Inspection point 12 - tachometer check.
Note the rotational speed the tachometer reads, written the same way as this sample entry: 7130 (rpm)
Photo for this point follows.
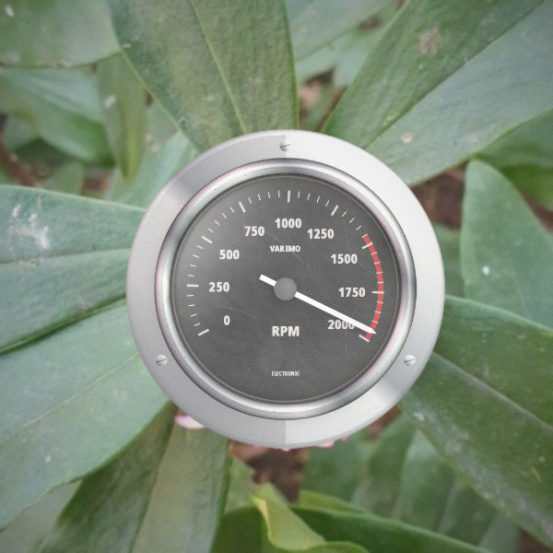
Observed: 1950 (rpm)
